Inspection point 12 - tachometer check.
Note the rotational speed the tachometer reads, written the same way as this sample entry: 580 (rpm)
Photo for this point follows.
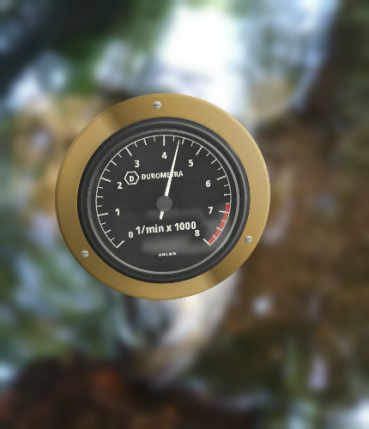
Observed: 4375 (rpm)
